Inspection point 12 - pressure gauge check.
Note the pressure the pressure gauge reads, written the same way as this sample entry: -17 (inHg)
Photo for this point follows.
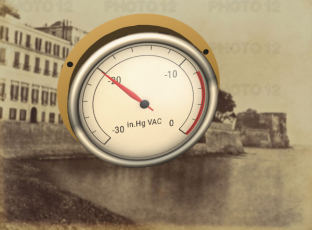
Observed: -20 (inHg)
